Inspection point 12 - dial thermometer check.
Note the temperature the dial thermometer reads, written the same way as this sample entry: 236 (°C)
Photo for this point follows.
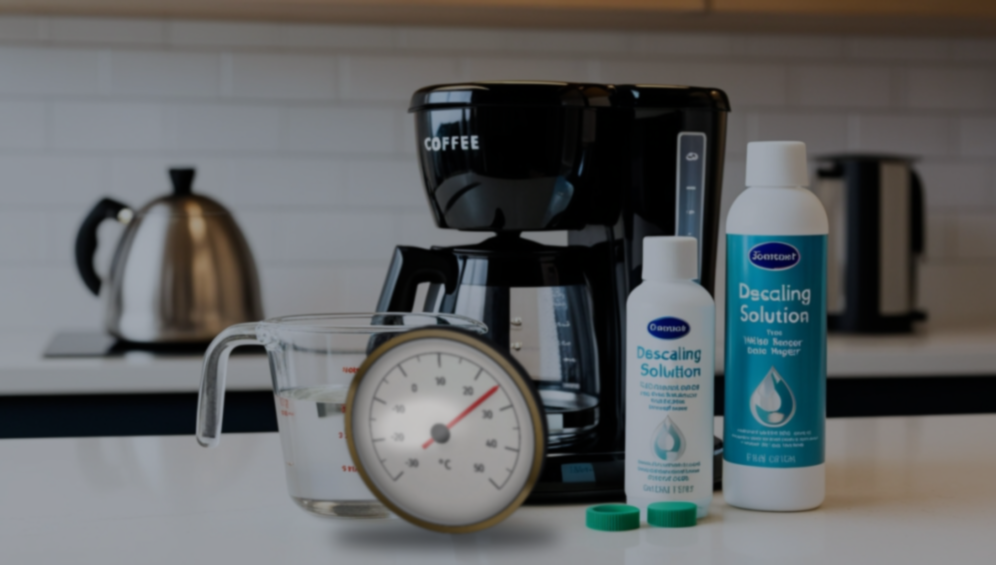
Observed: 25 (°C)
